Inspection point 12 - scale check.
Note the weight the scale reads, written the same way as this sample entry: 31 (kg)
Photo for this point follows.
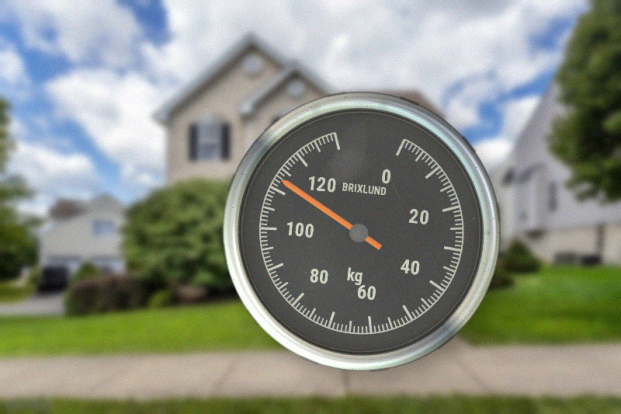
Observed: 113 (kg)
